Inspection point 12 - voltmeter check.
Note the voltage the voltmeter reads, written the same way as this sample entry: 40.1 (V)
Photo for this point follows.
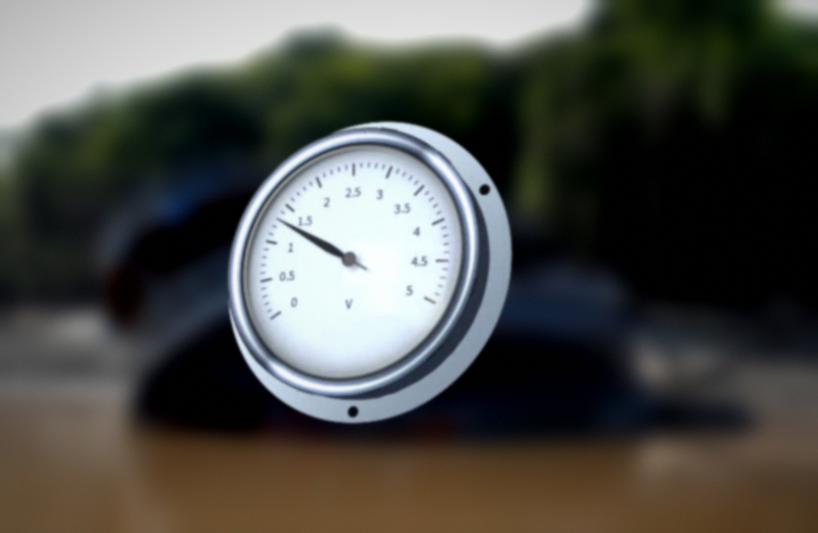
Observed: 1.3 (V)
